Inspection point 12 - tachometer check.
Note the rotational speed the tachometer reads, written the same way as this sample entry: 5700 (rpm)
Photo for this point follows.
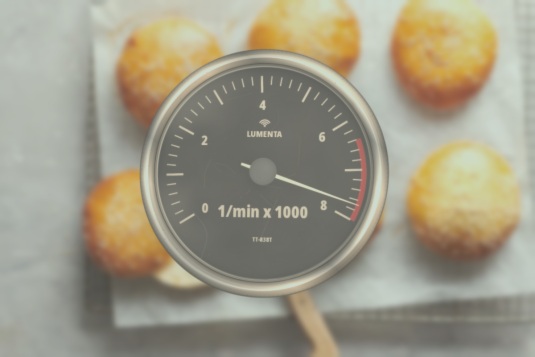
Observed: 7700 (rpm)
